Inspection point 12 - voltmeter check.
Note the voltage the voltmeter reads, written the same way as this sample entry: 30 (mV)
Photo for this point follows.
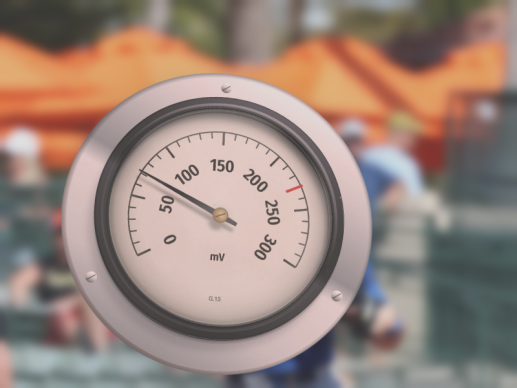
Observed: 70 (mV)
